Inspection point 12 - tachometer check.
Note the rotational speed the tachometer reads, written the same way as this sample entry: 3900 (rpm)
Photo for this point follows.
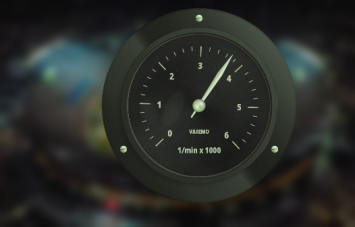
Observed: 3700 (rpm)
